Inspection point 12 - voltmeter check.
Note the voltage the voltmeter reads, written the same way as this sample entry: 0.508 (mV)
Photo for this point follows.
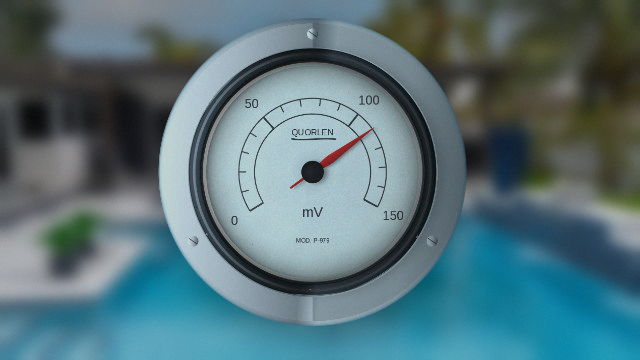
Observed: 110 (mV)
